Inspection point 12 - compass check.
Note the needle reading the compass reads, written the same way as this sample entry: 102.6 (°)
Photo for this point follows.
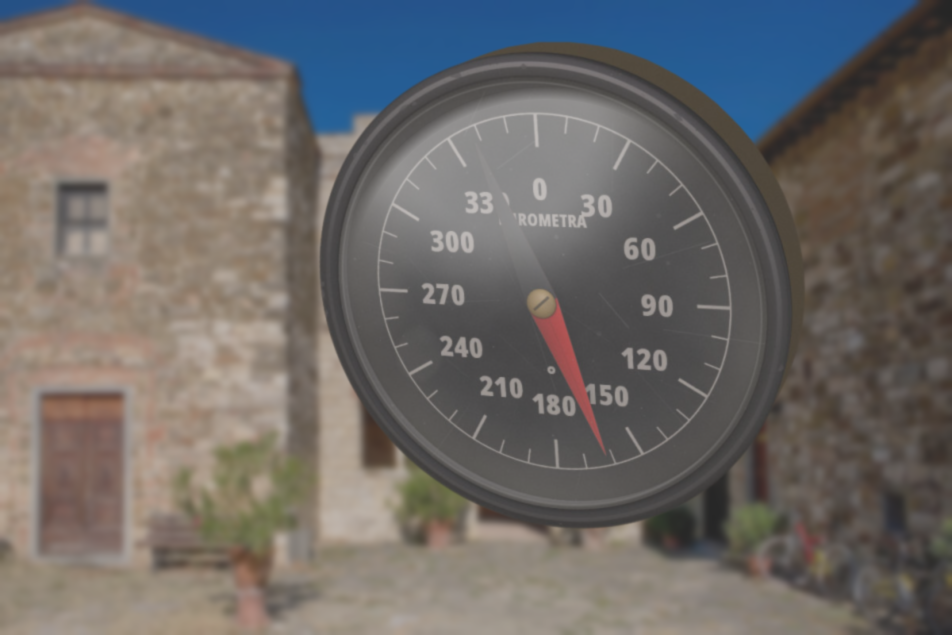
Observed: 160 (°)
